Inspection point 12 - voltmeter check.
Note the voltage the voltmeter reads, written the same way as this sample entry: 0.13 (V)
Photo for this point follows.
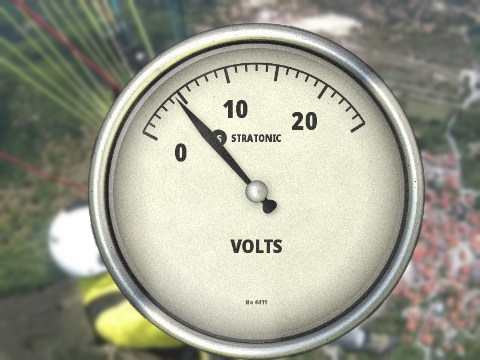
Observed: 4.5 (V)
